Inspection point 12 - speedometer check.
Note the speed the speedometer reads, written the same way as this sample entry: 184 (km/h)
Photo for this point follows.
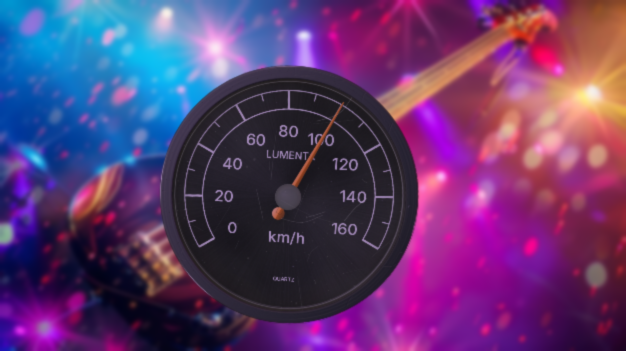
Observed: 100 (km/h)
